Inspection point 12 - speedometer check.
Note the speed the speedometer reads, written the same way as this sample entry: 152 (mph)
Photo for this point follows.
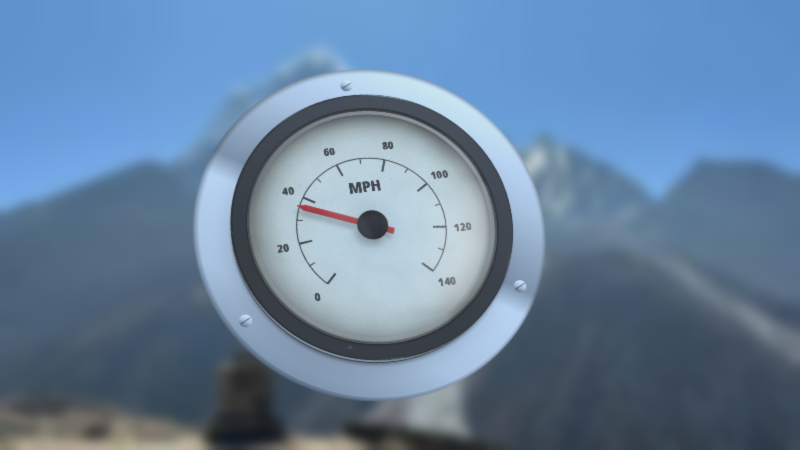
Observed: 35 (mph)
